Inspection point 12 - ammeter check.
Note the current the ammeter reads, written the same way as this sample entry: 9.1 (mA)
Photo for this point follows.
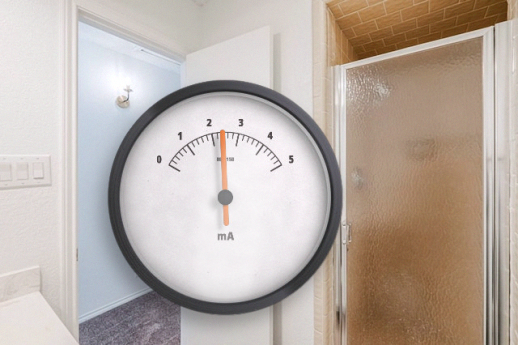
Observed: 2.4 (mA)
